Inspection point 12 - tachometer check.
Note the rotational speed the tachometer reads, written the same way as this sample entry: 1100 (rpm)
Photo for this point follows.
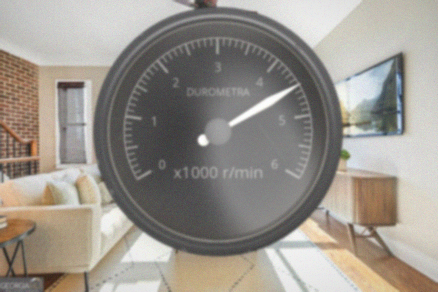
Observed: 4500 (rpm)
